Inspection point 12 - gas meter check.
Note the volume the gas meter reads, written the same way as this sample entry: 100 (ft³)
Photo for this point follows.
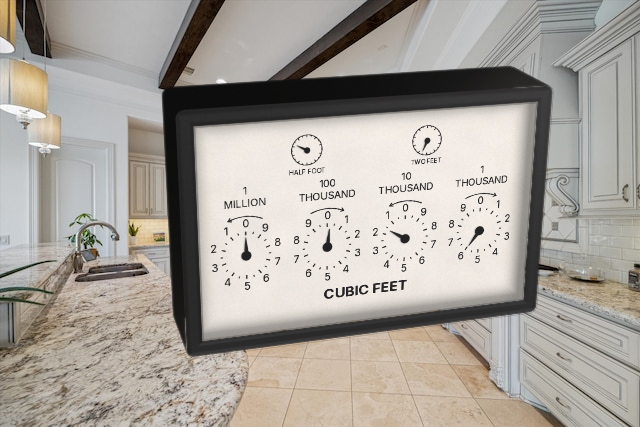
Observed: 1600 (ft³)
